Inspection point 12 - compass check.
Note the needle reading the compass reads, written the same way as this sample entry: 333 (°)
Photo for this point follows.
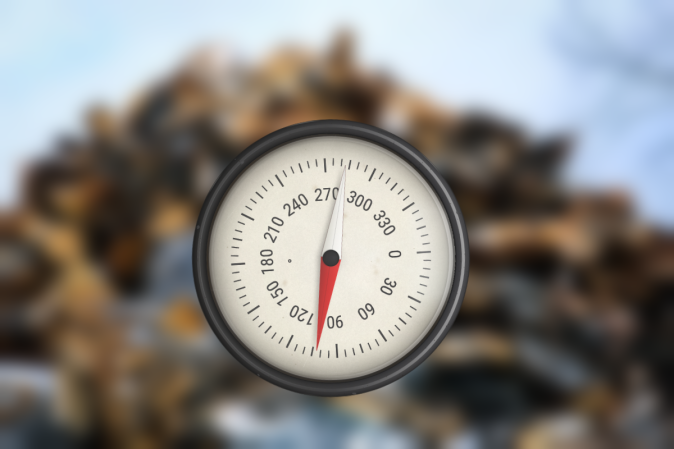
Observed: 102.5 (°)
